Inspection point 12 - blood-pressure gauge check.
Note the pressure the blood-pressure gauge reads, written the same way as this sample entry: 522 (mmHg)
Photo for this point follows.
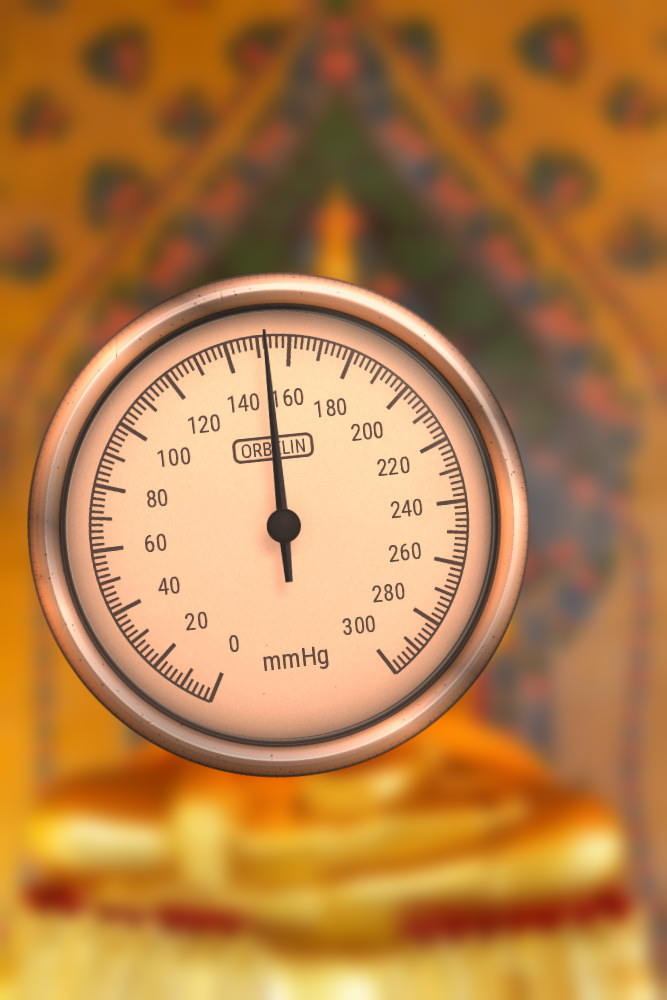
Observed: 152 (mmHg)
